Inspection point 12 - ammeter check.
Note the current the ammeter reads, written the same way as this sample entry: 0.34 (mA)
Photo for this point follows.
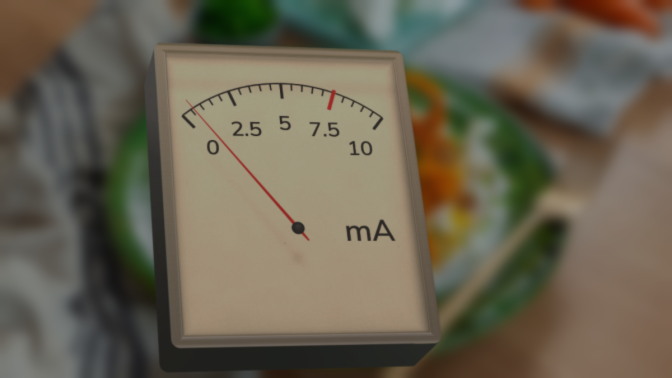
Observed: 0.5 (mA)
